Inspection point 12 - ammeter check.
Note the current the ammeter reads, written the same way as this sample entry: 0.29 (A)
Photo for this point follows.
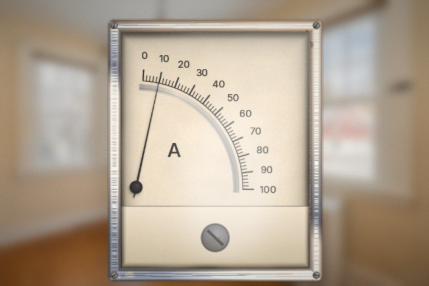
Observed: 10 (A)
